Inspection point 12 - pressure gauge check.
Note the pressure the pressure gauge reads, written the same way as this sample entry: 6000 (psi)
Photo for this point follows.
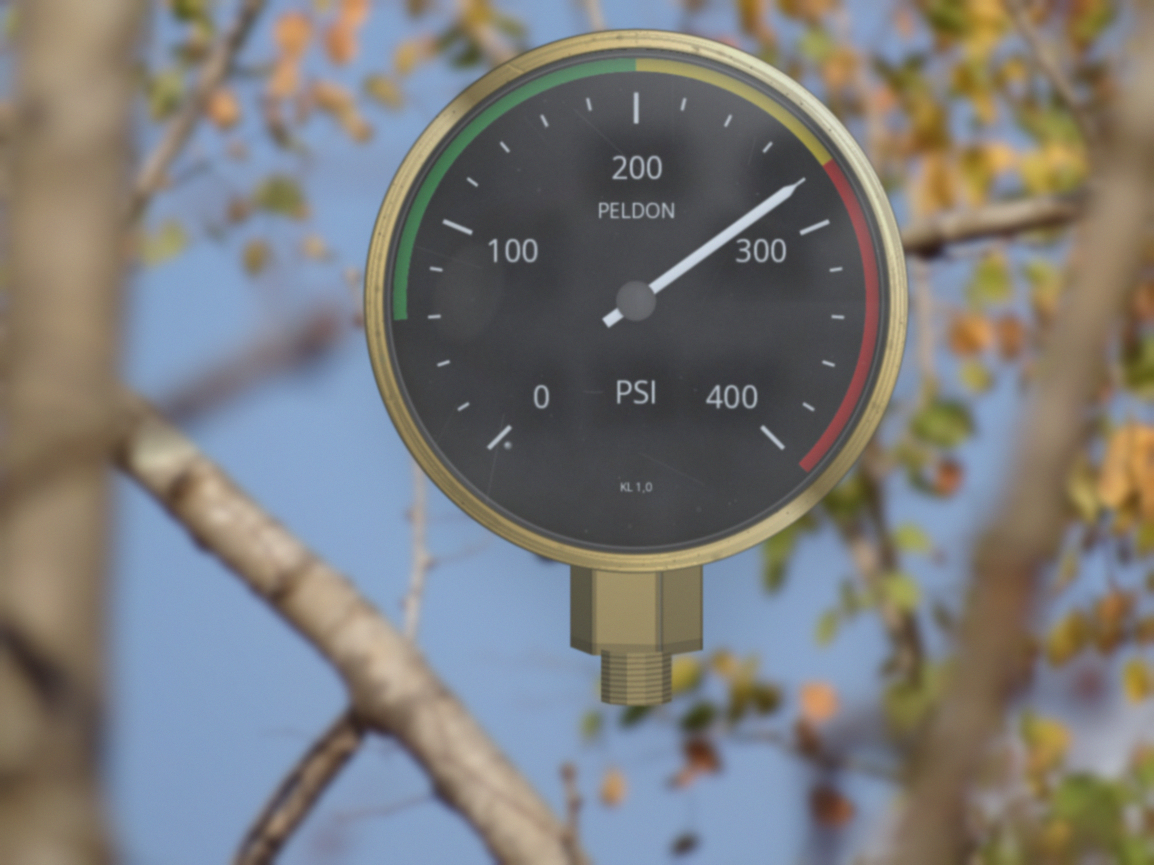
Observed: 280 (psi)
